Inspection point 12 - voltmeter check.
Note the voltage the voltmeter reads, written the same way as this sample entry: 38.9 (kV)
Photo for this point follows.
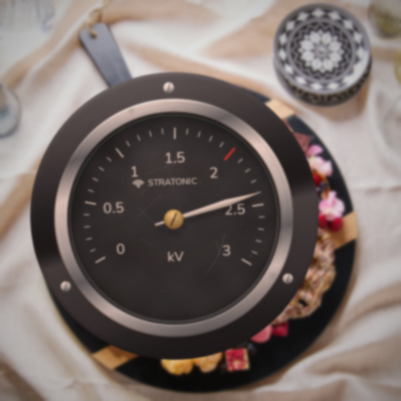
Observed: 2.4 (kV)
